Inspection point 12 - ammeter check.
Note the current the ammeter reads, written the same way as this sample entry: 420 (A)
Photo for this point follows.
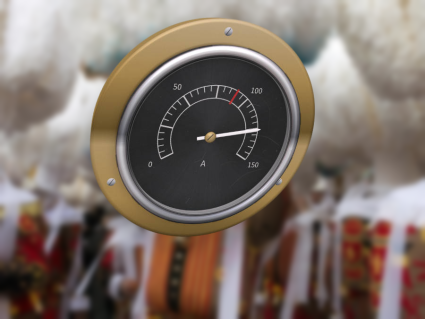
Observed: 125 (A)
